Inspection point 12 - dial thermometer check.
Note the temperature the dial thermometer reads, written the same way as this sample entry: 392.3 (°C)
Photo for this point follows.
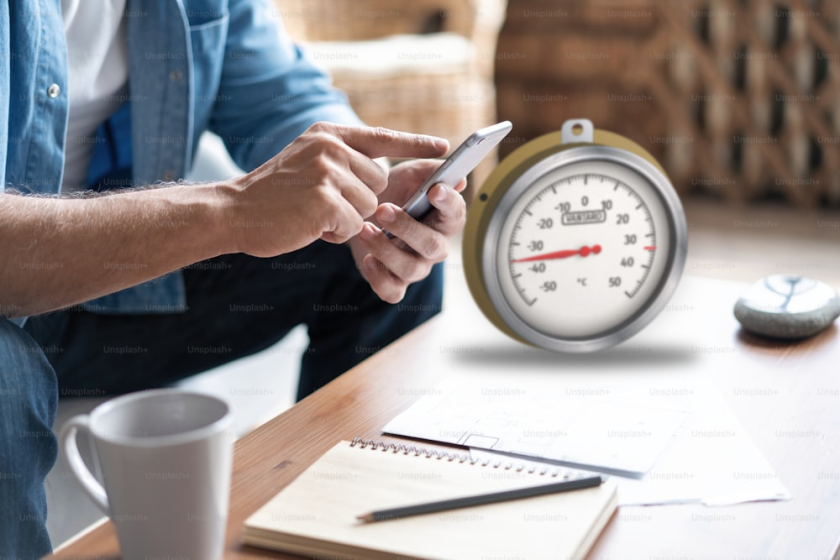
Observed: -35 (°C)
